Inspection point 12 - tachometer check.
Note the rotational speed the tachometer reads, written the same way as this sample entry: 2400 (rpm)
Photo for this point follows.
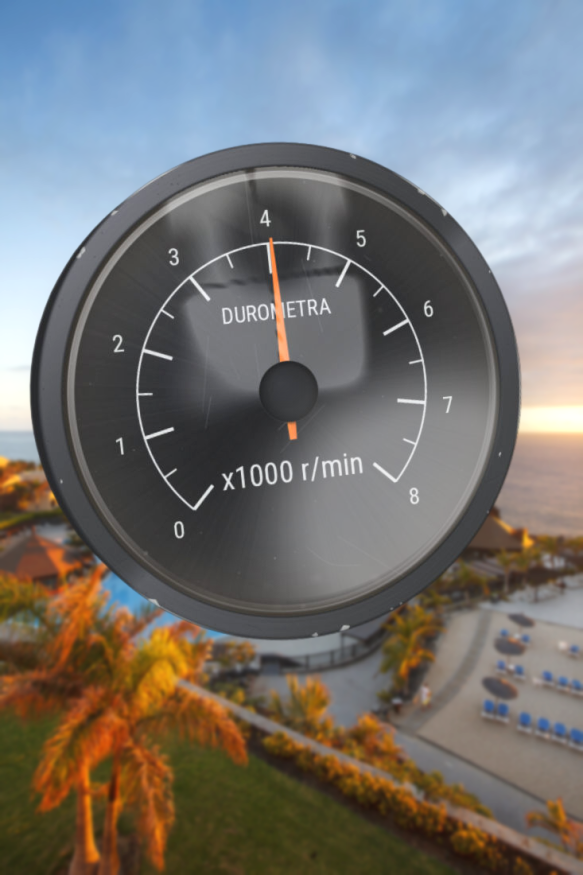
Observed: 4000 (rpm)
